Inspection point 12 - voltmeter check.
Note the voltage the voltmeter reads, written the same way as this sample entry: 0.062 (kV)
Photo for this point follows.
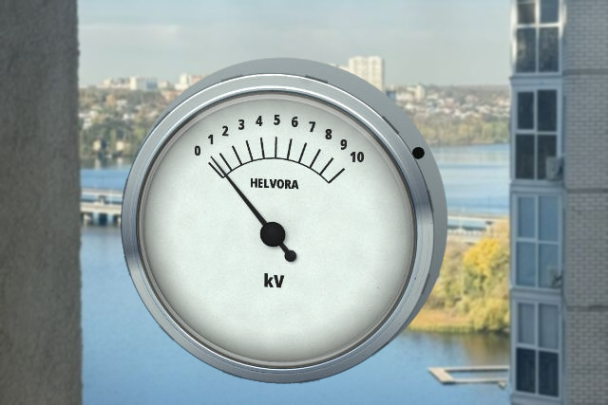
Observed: 0.5 (kV)
